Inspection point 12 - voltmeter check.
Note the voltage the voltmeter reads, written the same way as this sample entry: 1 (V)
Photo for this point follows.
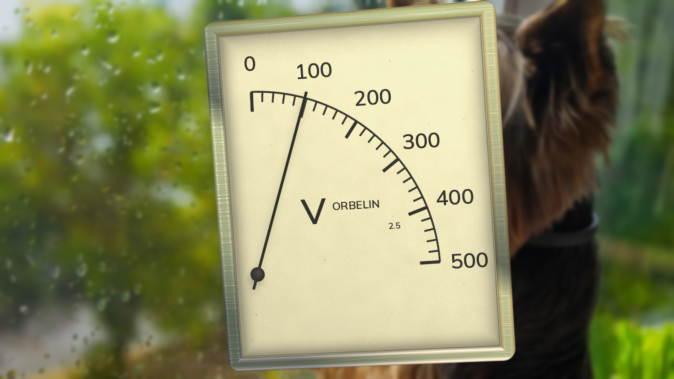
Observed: 100 (V)
